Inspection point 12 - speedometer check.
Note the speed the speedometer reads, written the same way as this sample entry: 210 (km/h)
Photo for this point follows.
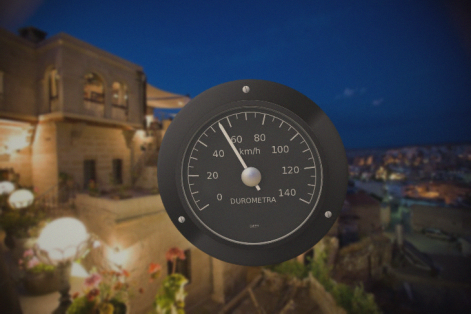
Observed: 55 (km/h)
